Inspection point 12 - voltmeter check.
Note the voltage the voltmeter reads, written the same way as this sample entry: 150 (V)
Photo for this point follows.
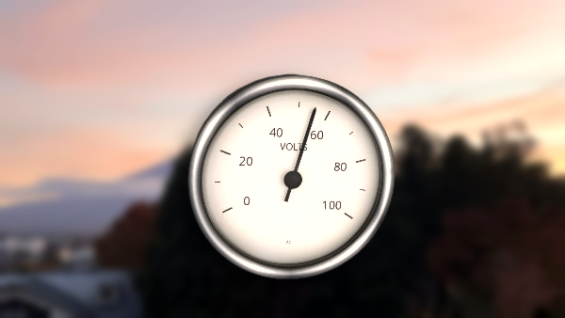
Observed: 55 (V)
